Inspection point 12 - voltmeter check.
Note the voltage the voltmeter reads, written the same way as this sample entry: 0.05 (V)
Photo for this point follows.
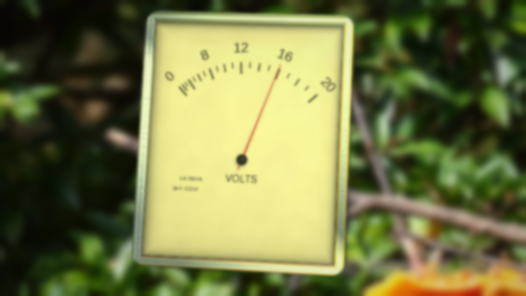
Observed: 16 (V)
